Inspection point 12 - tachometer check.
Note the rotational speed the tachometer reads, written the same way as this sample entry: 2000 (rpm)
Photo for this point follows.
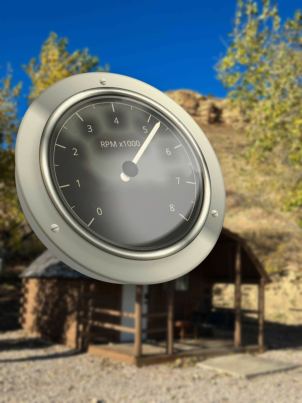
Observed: 5250 (rpm)
